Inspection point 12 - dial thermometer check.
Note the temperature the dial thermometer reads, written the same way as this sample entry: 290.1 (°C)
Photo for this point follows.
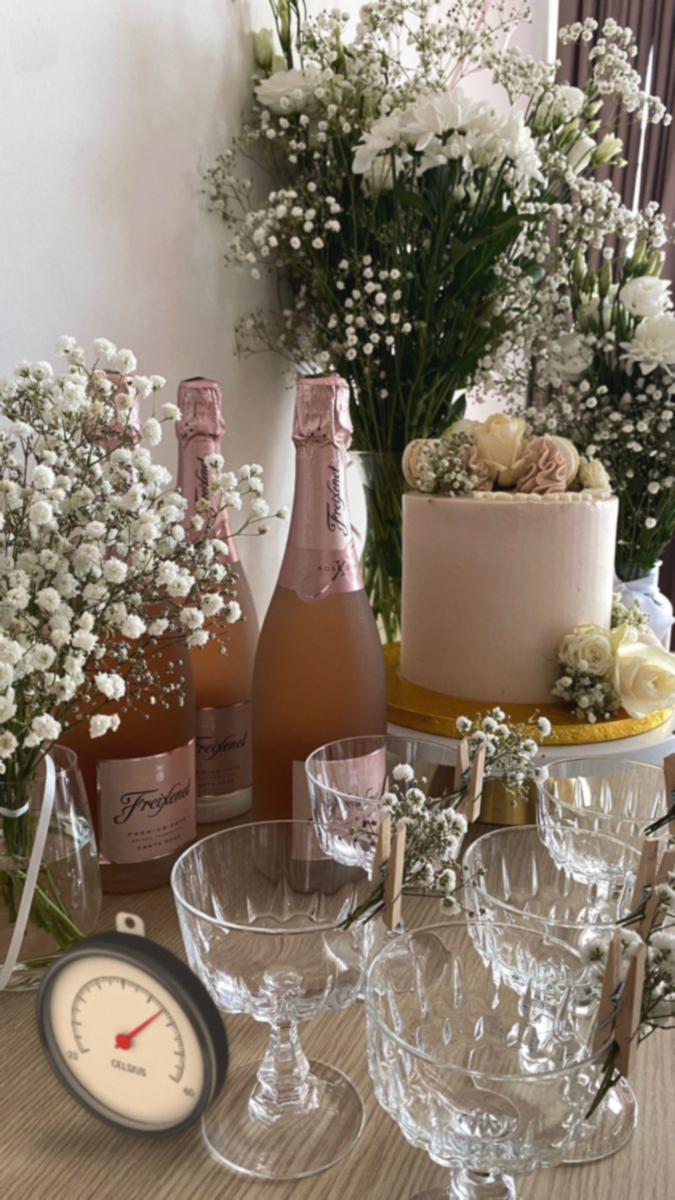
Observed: 35 (°C)
